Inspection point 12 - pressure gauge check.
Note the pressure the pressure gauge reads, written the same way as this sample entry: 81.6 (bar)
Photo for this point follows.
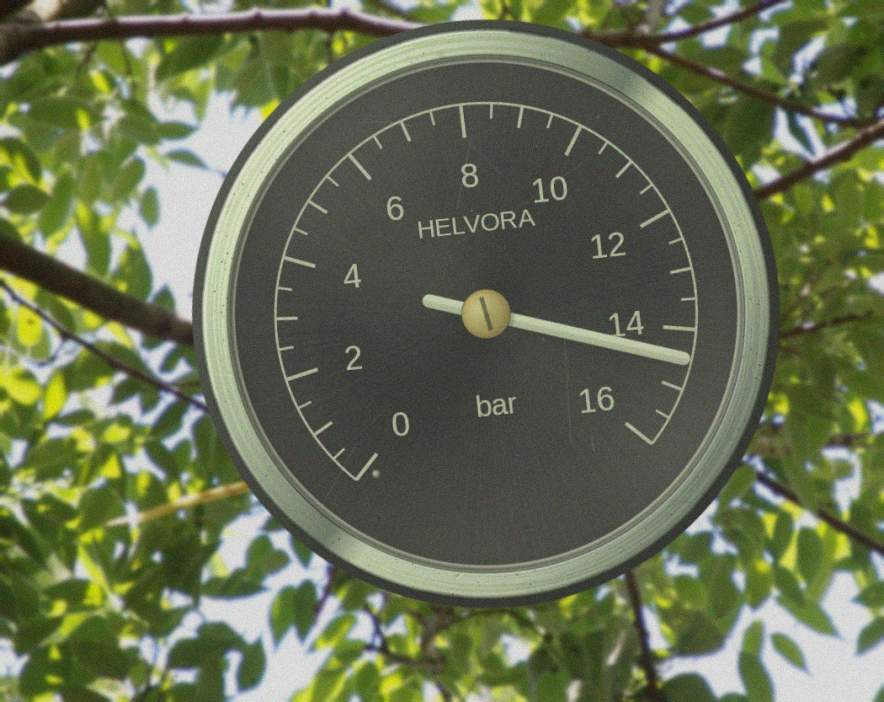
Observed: 14.5 (bar)
